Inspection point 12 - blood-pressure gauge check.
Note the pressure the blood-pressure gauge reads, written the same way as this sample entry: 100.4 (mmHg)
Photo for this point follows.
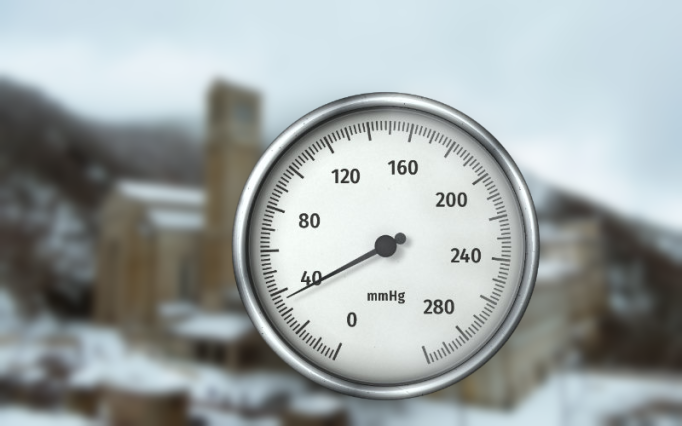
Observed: 36 (mmHg)
